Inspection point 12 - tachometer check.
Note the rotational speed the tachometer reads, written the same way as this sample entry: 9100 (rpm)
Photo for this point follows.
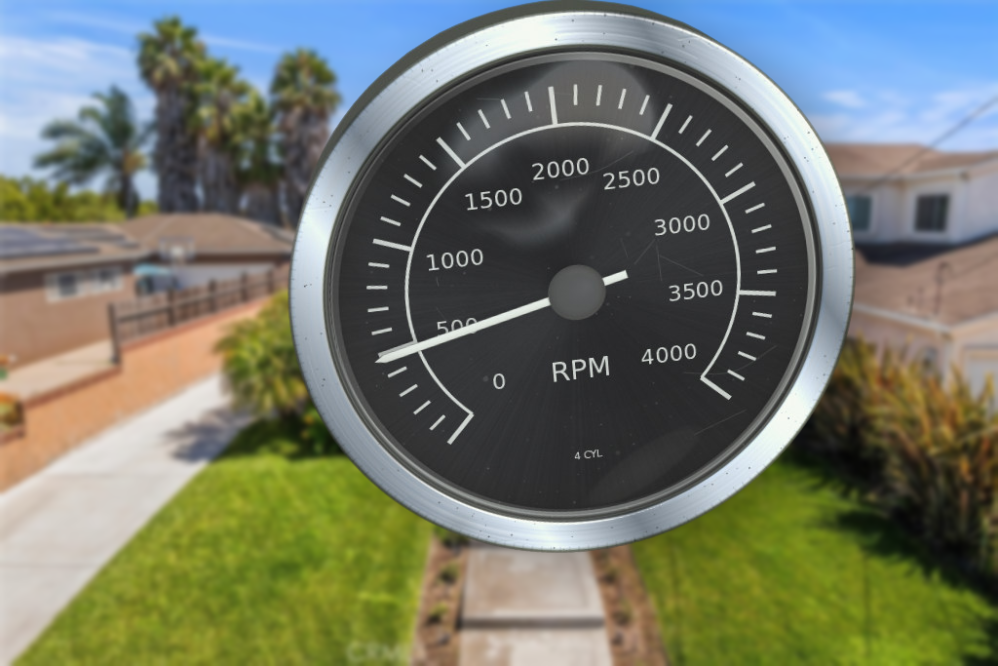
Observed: 500 (rpm)
